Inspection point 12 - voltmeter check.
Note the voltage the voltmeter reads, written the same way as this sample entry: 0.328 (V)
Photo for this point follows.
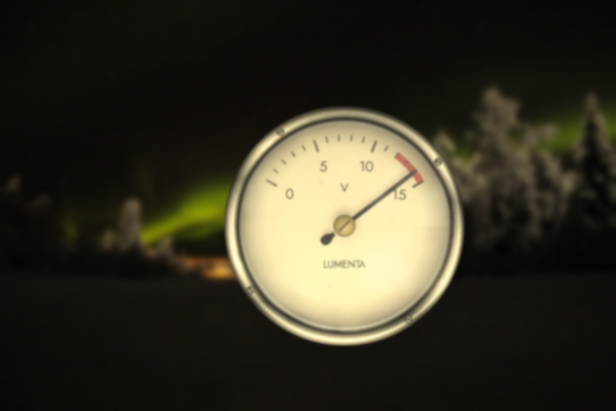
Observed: 14 (V)
